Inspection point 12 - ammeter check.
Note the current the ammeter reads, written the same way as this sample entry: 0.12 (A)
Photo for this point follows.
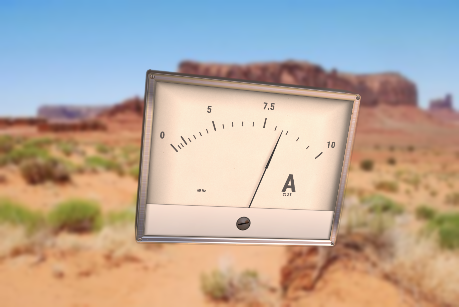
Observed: 8.25 (A)
